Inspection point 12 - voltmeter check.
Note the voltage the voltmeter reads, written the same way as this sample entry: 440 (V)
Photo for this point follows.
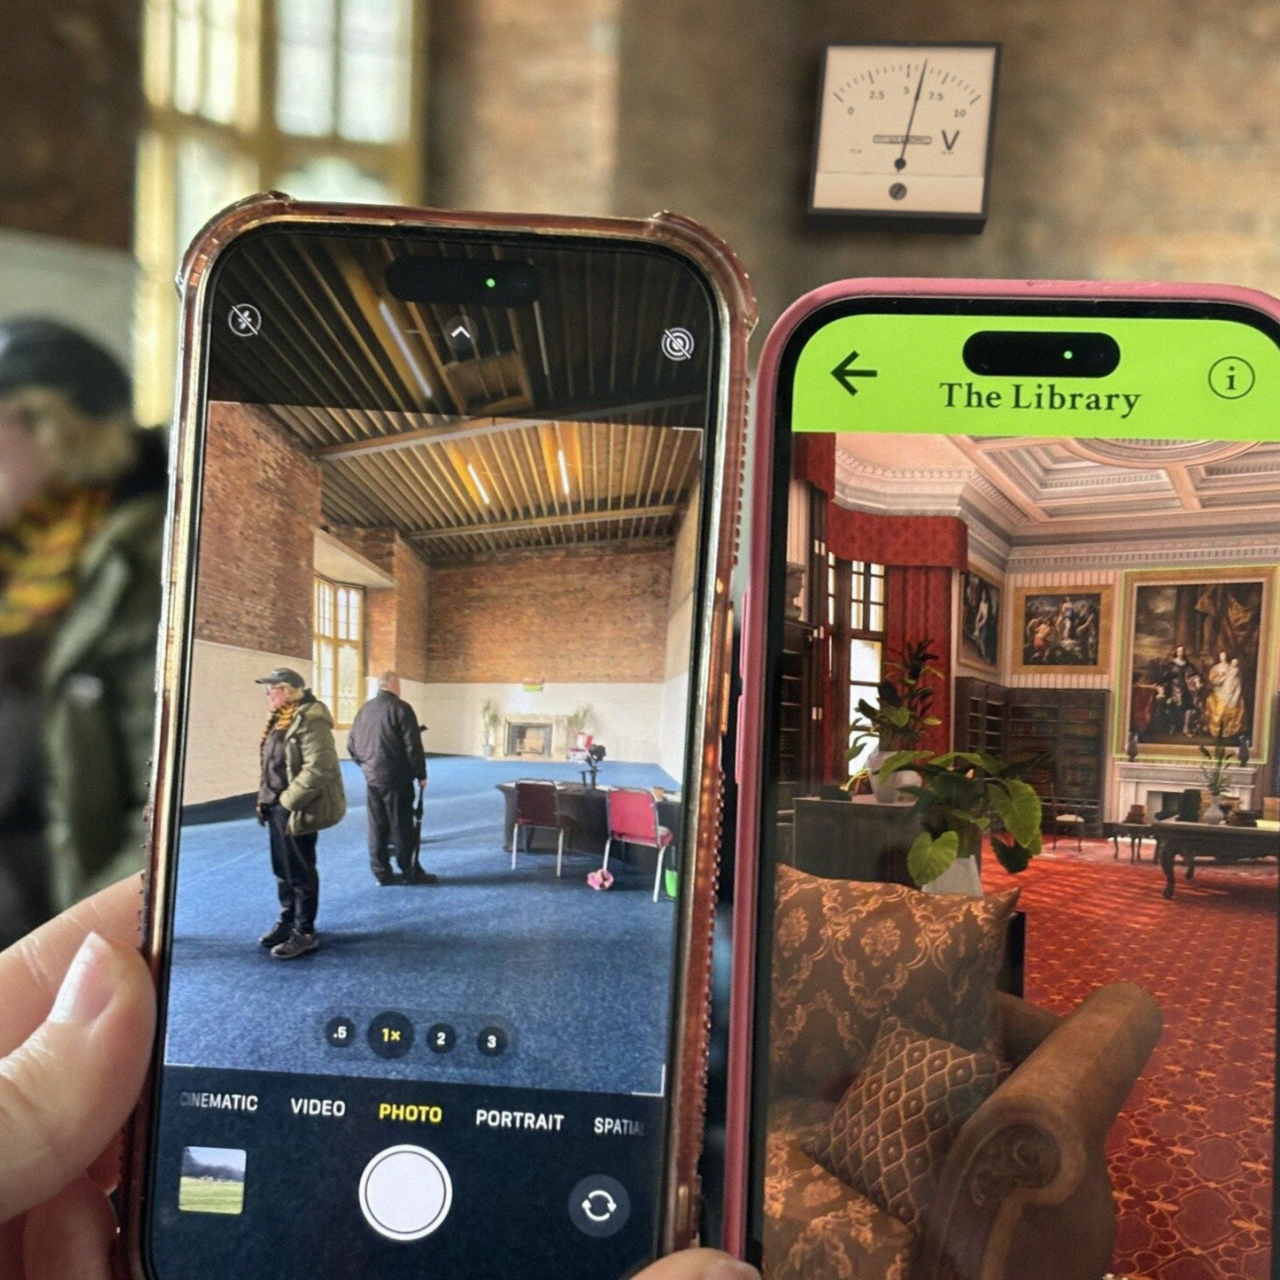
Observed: 6 (V)
